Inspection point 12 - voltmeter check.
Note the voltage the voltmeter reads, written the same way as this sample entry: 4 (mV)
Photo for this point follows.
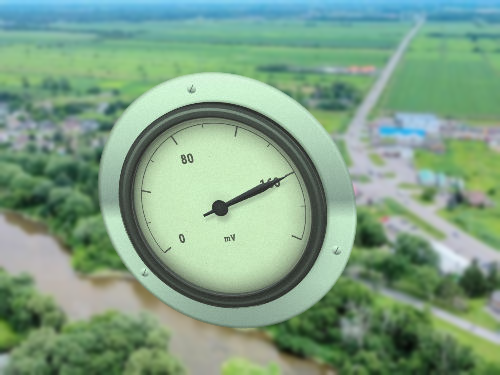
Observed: 160 (mV)
